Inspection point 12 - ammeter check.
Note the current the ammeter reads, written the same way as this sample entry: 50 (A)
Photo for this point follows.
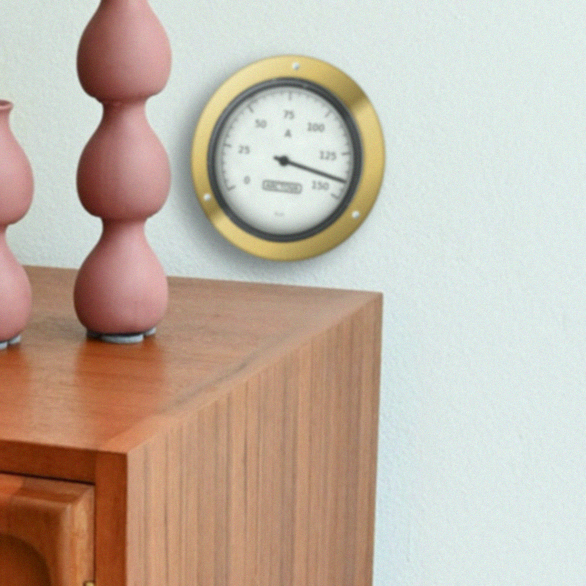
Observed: 140 (A)
